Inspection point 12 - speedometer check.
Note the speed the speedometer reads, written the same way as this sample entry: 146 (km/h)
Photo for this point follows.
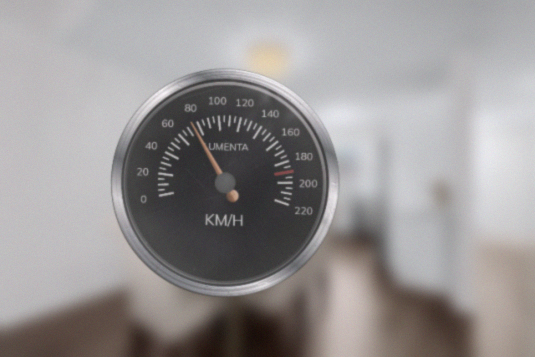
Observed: 75 (km/h)
